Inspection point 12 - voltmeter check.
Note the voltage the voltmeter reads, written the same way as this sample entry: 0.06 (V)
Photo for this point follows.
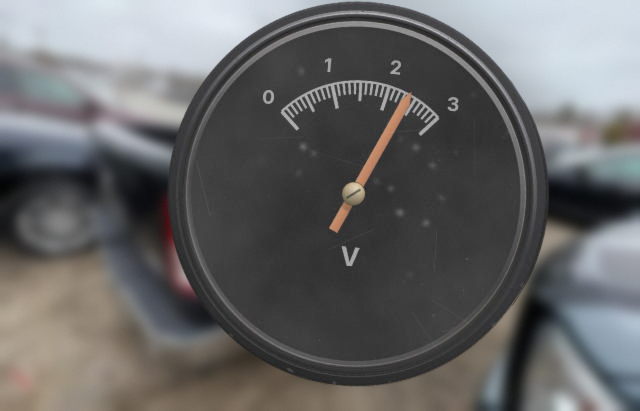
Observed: 2.4 (V)
